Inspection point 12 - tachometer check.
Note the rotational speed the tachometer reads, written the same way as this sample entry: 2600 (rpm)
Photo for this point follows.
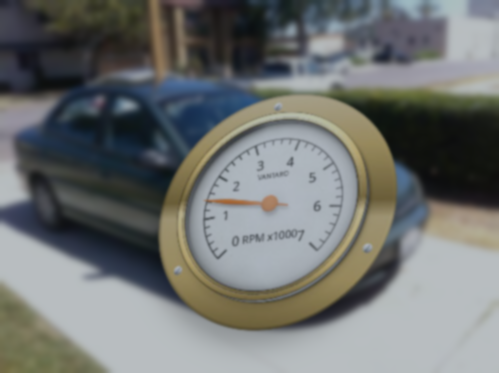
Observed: 1400 (rpm)
